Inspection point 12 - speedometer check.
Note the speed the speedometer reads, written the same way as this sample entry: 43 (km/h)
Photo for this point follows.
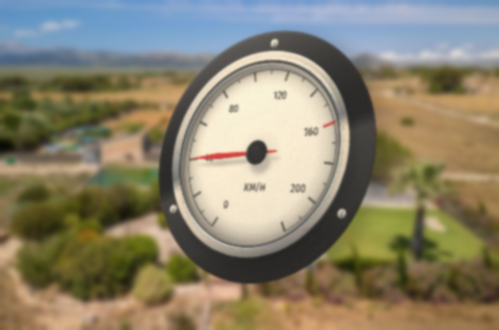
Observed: 40 (km/h)
